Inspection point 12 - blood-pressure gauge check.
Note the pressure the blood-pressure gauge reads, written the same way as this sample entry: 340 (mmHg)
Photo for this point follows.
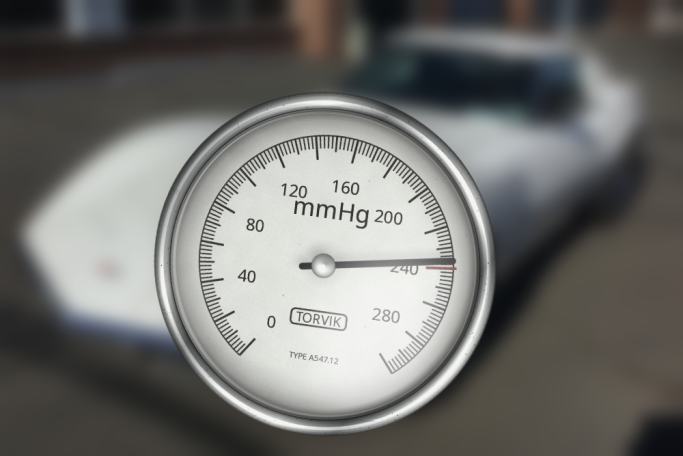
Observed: 236 (mmHg)
